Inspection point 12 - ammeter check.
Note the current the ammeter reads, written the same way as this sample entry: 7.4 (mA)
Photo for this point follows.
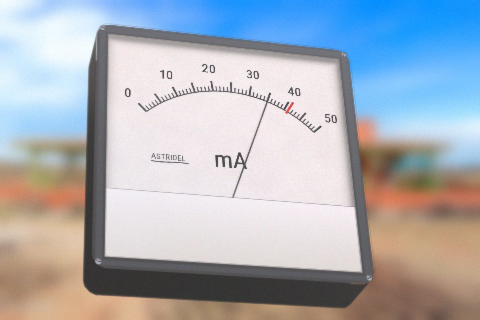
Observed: 35 (mA)
